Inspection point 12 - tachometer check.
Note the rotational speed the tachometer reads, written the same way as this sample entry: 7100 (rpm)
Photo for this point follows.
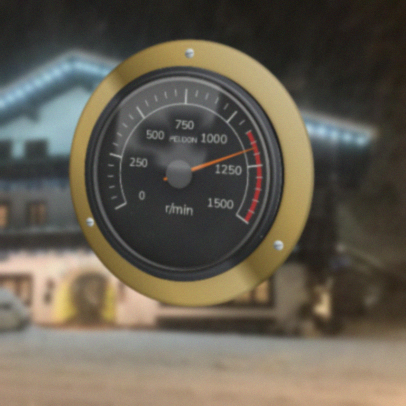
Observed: 1175 (rpm)
